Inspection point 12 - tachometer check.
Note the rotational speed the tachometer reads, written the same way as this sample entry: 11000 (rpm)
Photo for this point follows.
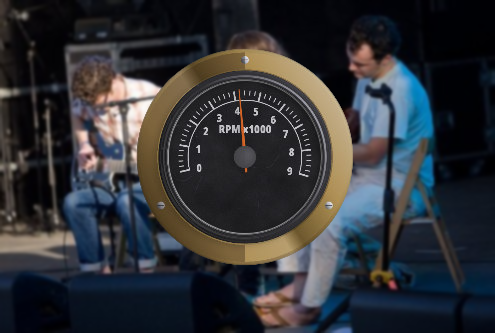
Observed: 4200 (rpm)
